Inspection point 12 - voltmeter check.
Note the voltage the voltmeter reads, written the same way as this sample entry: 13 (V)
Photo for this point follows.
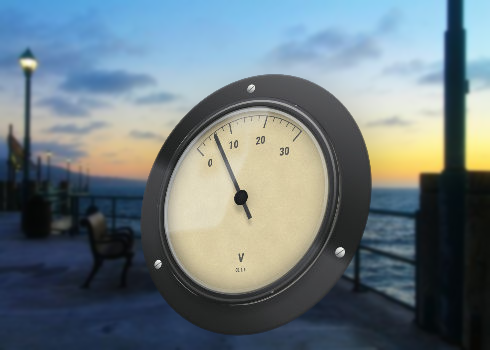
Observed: 6 (V)
